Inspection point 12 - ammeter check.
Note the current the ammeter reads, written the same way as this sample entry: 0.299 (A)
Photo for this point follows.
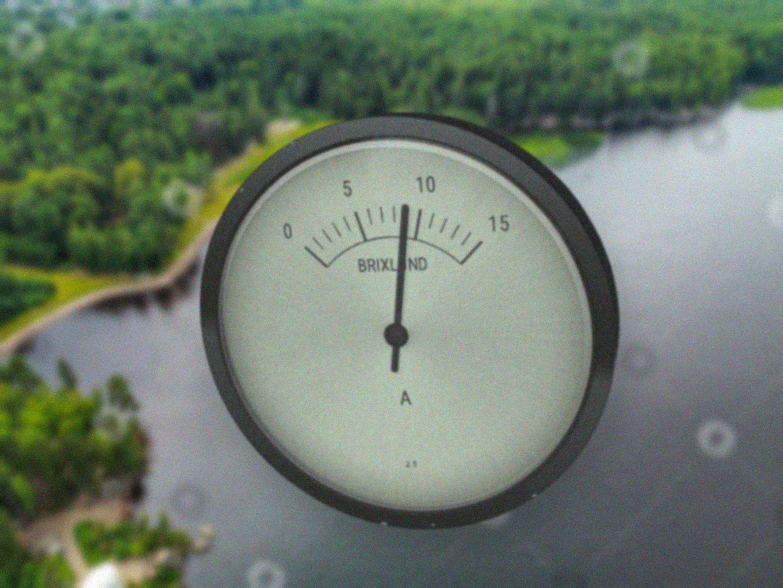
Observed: 9 (A)
